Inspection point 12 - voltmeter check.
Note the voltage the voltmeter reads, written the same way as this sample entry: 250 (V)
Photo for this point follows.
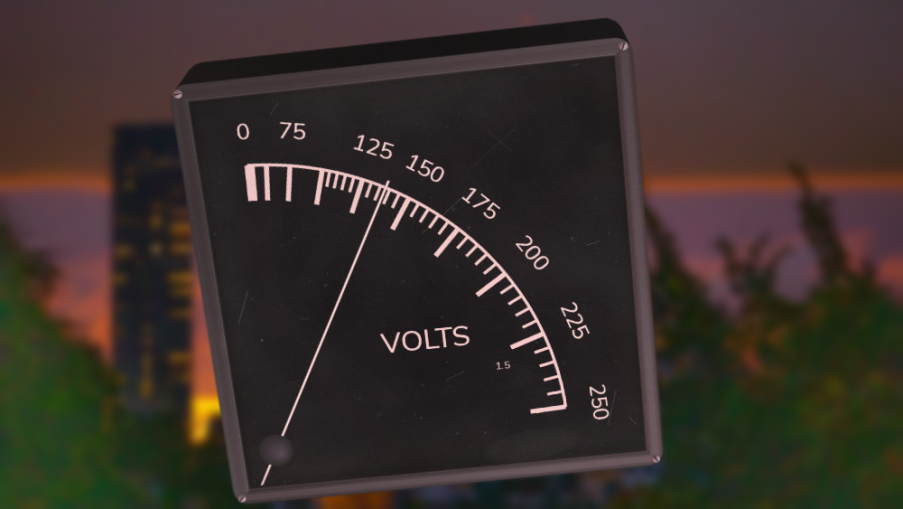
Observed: 137.5 (V)
